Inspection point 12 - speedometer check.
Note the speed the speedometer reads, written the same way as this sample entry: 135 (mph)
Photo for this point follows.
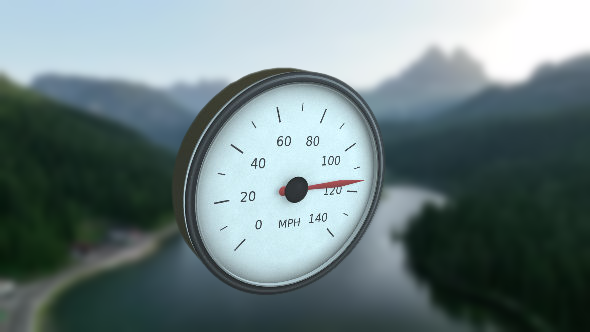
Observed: 115 (mph)
